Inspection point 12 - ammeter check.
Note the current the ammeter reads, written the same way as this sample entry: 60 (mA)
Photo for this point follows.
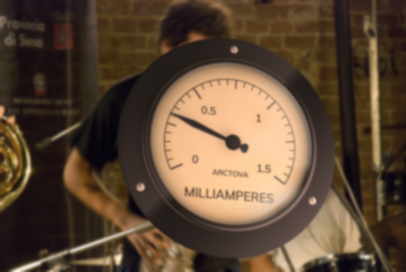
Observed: 0.3 (mA)
